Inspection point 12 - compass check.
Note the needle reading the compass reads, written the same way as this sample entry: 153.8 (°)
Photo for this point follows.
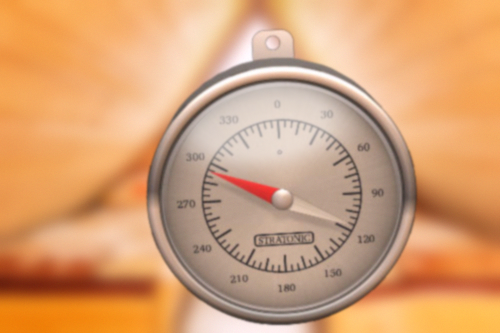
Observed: 295 (°)
